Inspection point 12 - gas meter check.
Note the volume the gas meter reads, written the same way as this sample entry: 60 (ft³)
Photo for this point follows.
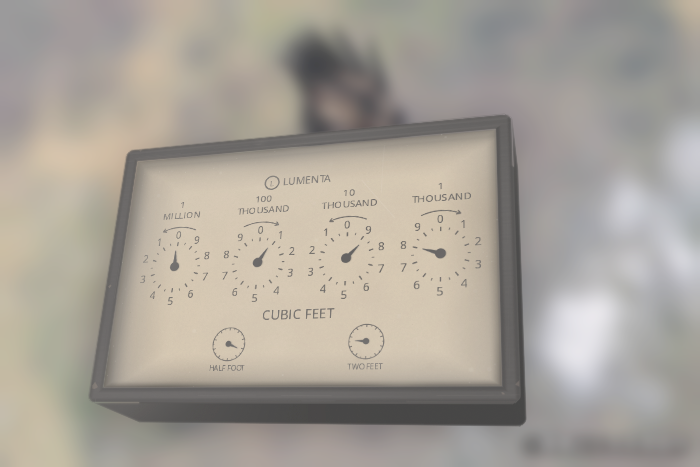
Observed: 8800 (ft³)
